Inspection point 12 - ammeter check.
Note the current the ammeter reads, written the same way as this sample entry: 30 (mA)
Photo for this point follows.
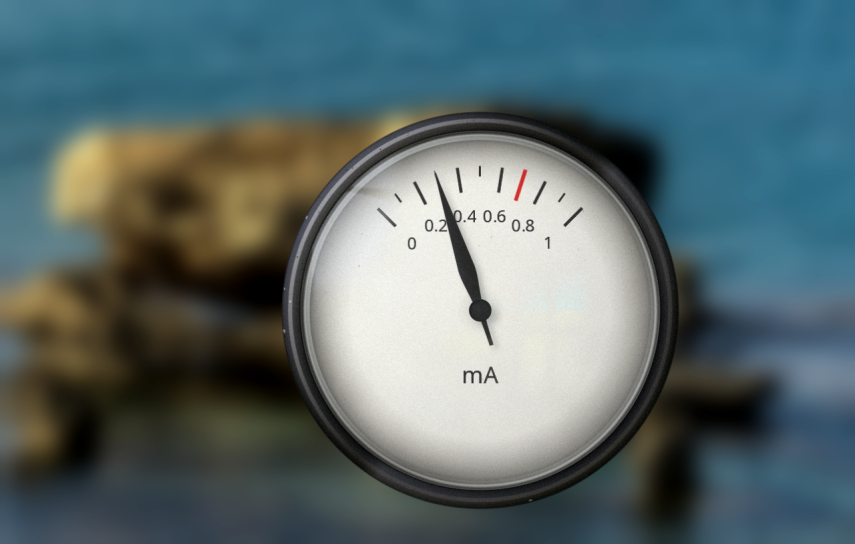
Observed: 0.3 (mA)
